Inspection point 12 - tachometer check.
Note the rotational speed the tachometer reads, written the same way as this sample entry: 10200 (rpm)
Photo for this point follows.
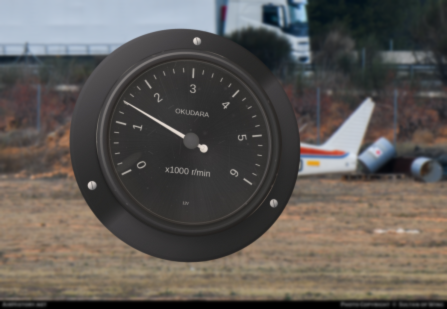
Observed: 1400 (rpm)
